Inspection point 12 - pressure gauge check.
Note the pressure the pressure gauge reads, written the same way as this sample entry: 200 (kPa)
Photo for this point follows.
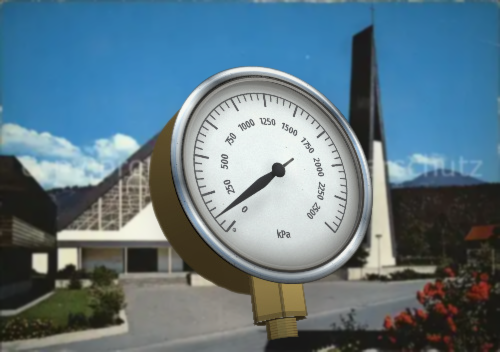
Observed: 100 (kPa)
